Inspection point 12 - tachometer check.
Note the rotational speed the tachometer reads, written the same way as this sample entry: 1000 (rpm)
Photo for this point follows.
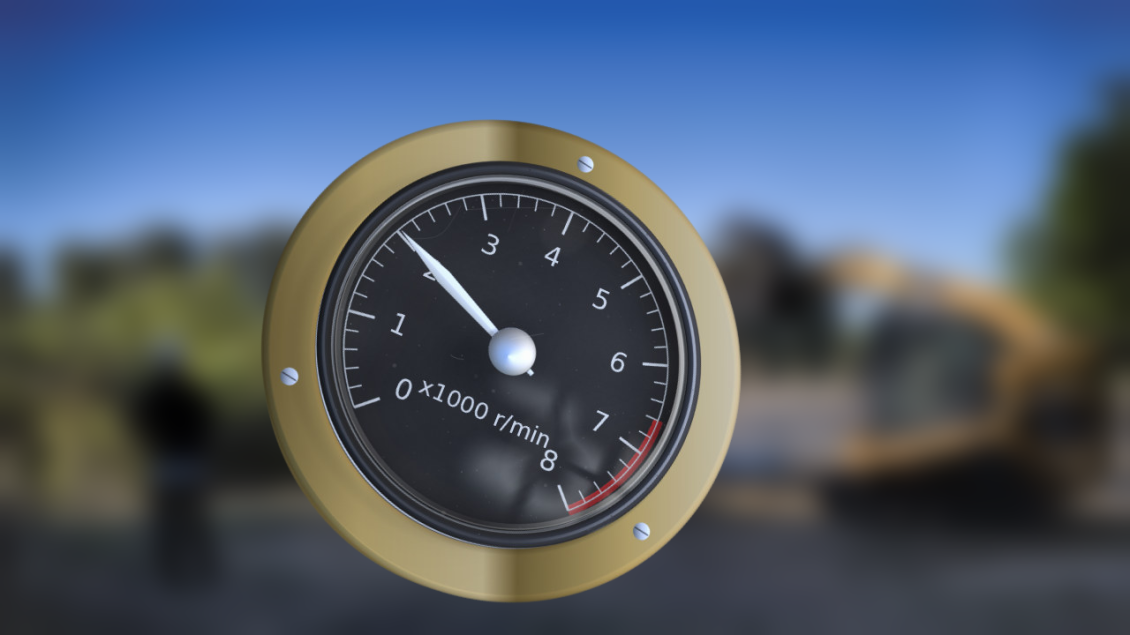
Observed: 2000 (rpm)
